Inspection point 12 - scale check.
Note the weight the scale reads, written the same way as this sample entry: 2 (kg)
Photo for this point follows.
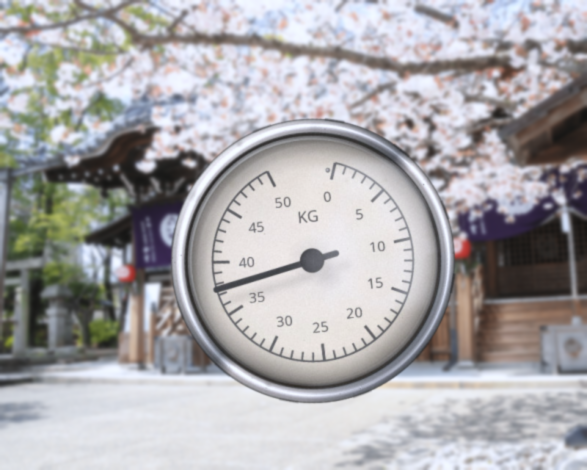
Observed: 37.5 (kg)
